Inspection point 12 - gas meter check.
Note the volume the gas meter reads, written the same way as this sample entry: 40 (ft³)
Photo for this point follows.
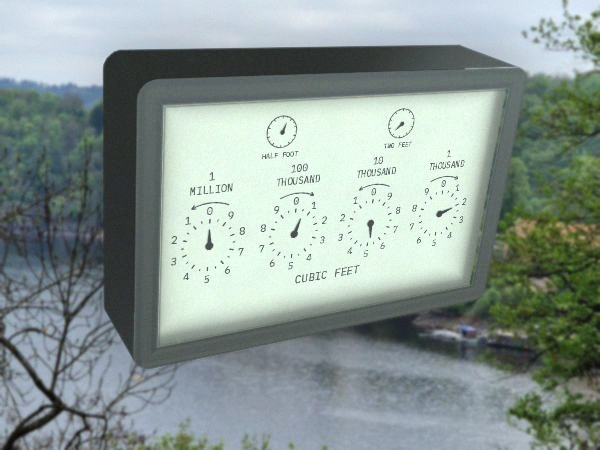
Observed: 5200 (ft³)
